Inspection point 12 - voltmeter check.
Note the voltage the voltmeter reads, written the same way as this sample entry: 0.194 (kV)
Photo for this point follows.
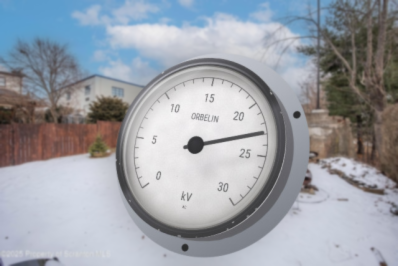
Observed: 23 (kV)
